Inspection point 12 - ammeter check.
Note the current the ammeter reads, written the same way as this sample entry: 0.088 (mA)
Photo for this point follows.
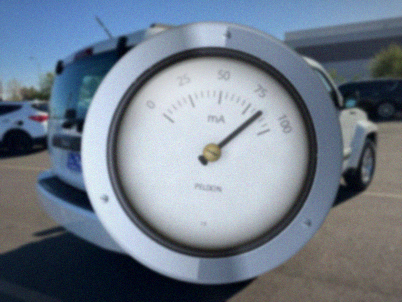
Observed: 85 (mA)
